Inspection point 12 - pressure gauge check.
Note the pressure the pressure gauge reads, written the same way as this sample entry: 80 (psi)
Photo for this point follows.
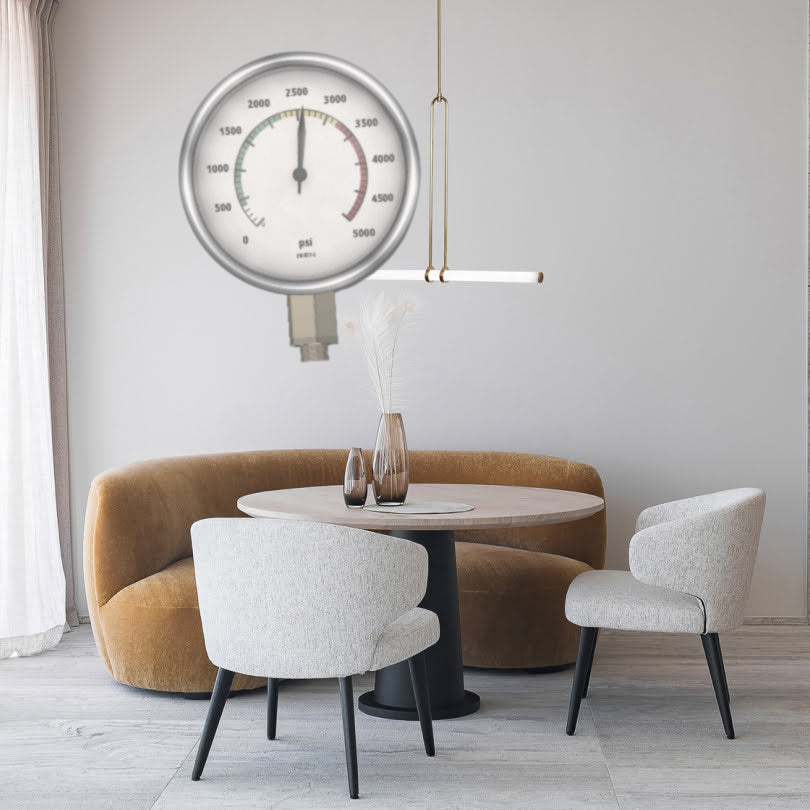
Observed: 2600 (psi)
